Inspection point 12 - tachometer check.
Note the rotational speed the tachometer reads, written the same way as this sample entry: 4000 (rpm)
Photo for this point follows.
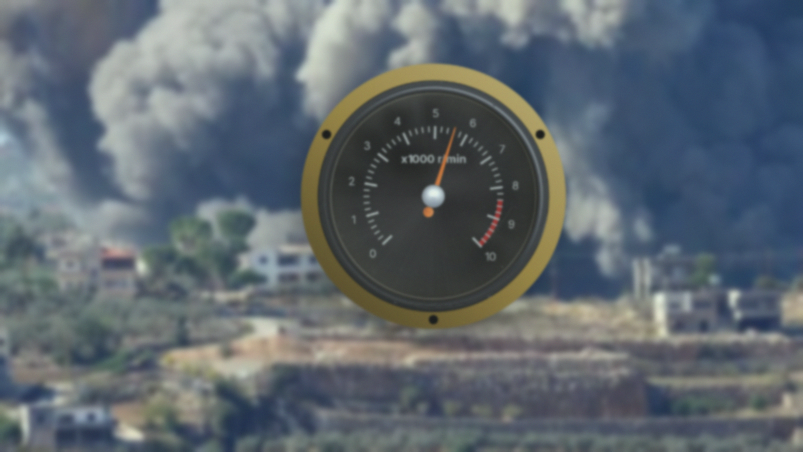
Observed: 5600 (rpm)
